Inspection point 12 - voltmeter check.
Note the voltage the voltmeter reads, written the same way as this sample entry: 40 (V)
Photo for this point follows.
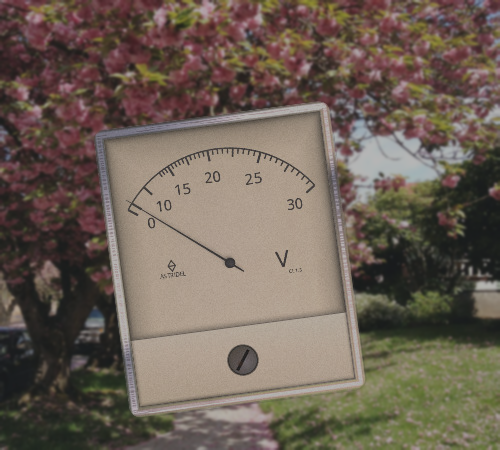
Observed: 5 (V)
